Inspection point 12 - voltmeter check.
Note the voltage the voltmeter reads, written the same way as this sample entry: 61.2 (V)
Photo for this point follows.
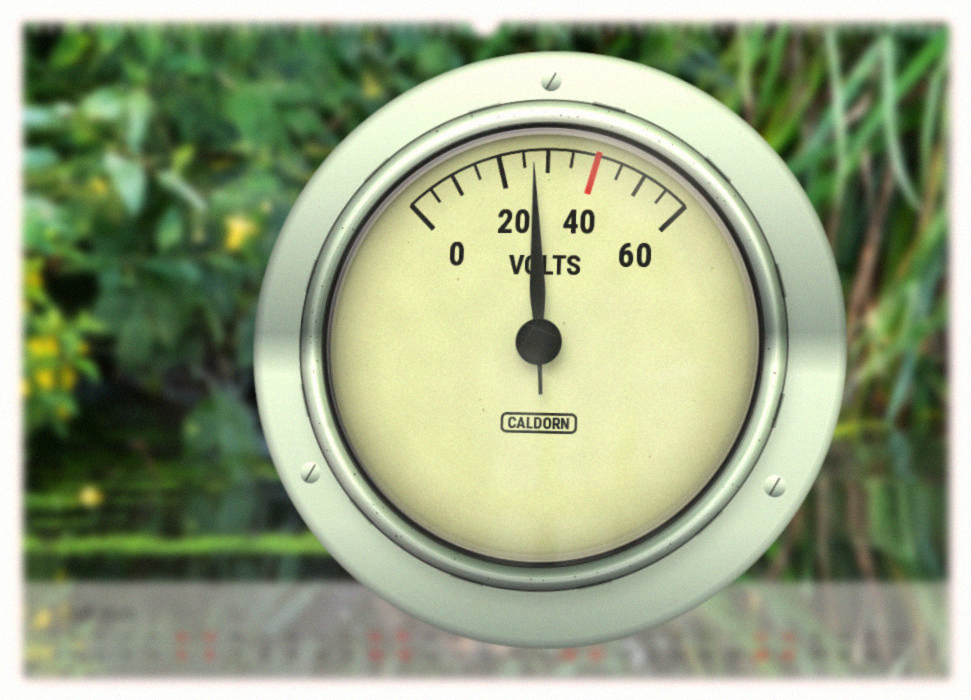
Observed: 27.5 (V)
